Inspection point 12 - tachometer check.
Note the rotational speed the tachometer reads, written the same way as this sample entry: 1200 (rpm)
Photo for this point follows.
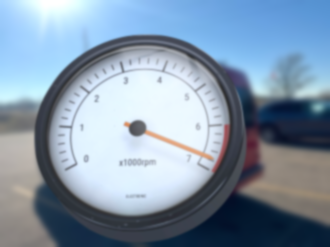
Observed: 6800 (rpm)
